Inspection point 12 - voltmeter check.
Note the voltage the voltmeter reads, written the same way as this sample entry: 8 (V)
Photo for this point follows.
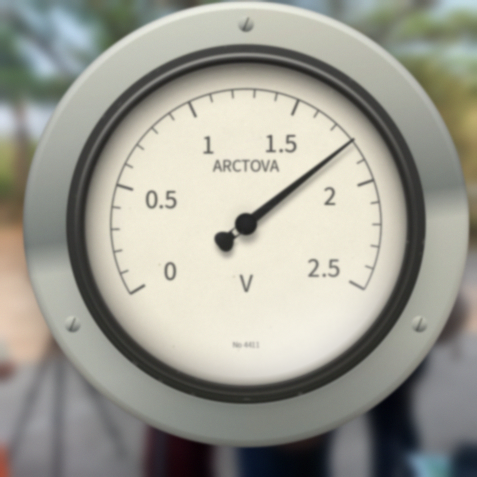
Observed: 1.8 (V)
